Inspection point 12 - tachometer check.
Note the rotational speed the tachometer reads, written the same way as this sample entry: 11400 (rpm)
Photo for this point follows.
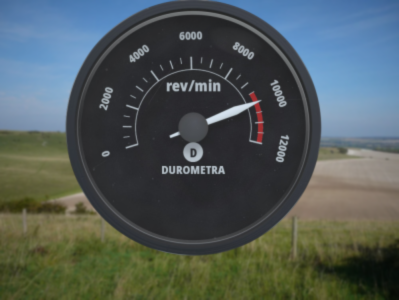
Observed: 10000 (rpm)
